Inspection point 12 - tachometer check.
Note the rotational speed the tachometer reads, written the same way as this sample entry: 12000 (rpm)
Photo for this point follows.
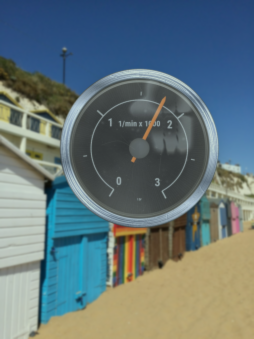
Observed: 1750 (rpm)
